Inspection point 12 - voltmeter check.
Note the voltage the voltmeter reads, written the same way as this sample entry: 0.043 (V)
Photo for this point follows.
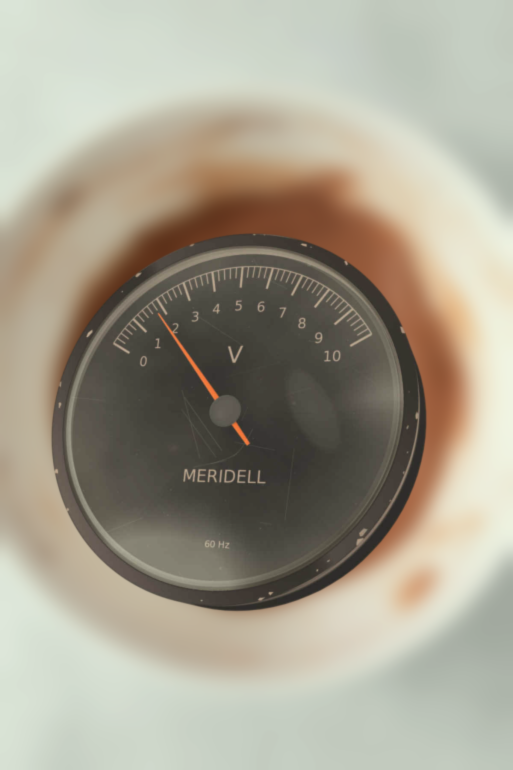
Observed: 1.8 (V)
